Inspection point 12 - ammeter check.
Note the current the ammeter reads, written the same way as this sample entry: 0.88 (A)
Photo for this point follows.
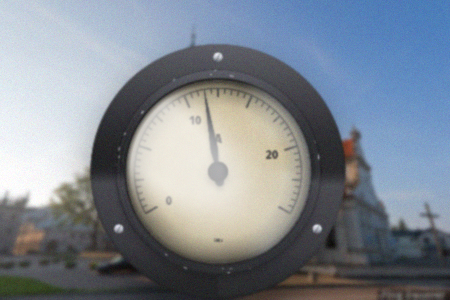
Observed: 11.5 (A)
